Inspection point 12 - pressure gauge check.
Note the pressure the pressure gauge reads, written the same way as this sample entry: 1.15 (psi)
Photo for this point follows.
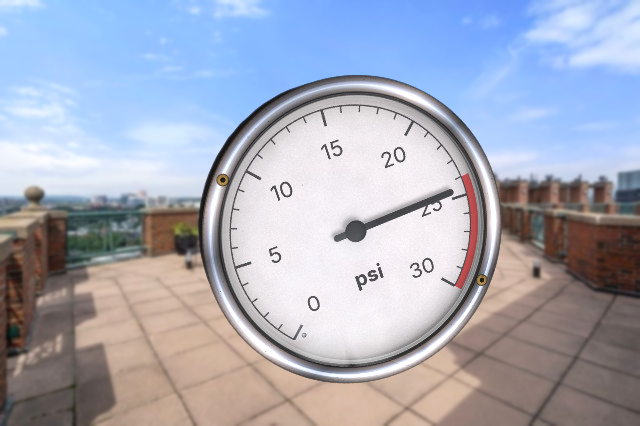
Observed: 24.5 (psi)
